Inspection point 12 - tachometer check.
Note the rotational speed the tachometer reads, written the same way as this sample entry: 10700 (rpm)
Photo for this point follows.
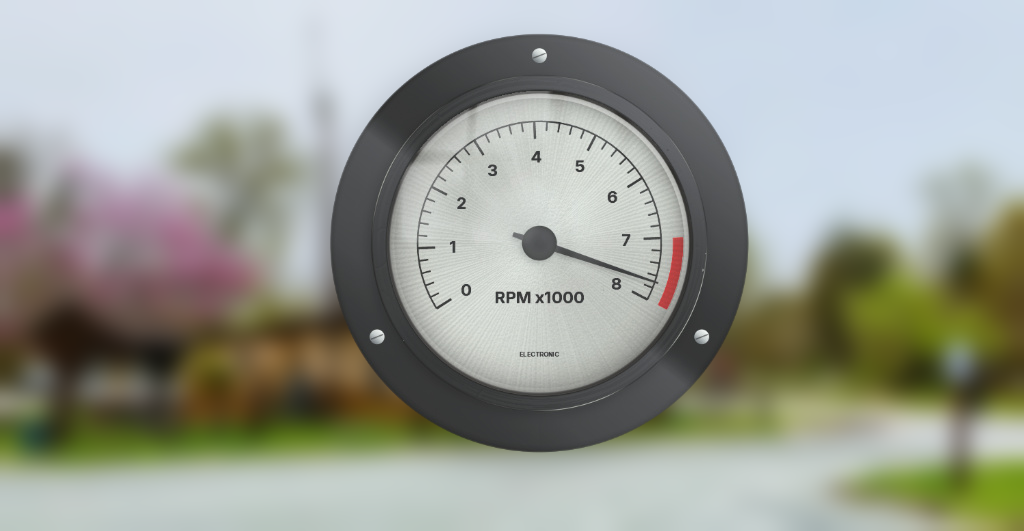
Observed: 7700 (rpm)
